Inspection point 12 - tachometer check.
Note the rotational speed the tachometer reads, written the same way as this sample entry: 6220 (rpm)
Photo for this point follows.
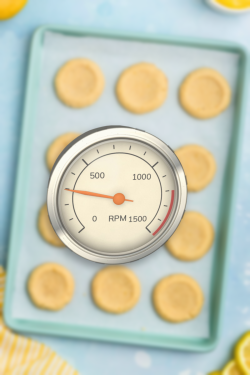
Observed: 300 (rpm)
